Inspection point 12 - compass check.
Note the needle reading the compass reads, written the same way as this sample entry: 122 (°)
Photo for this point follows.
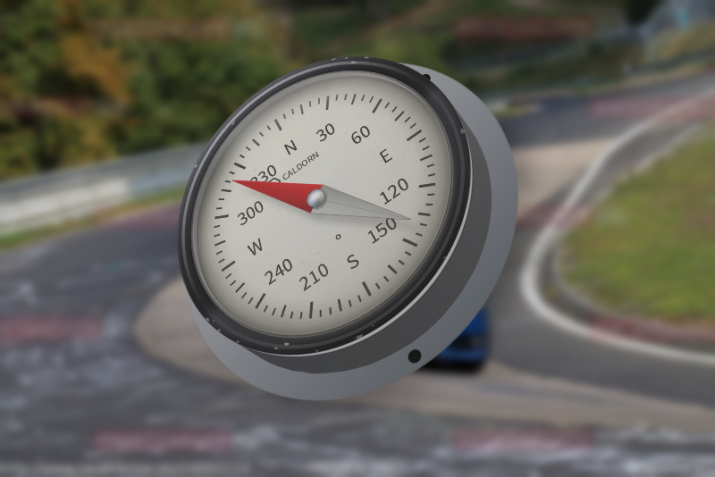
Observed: 320 (°)
